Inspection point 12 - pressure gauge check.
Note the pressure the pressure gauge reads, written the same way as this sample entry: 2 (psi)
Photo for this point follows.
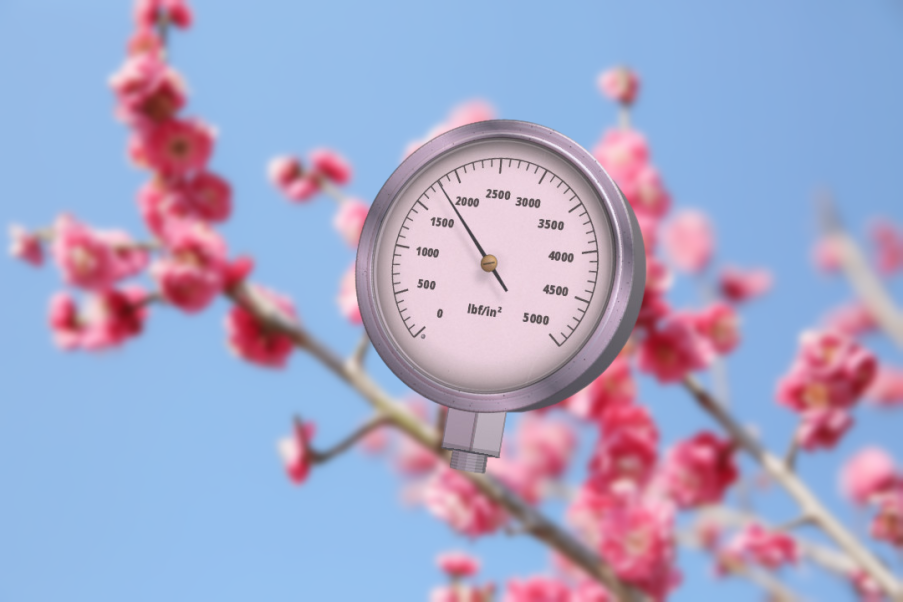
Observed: 1800 (psi)
